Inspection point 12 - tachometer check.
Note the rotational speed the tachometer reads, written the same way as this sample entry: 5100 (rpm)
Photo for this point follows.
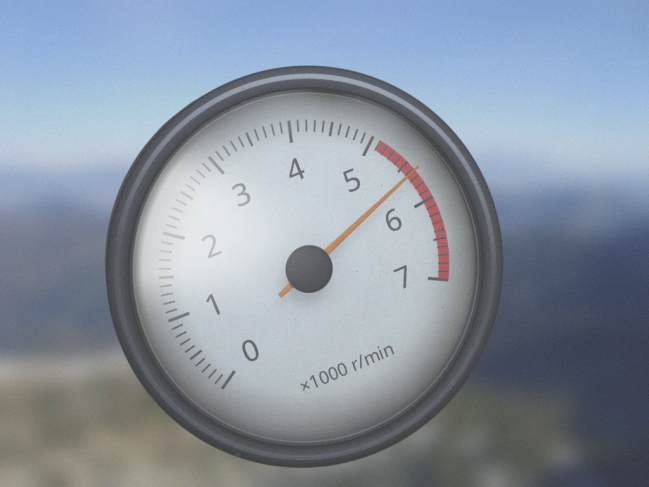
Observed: 5600 (rpm)
